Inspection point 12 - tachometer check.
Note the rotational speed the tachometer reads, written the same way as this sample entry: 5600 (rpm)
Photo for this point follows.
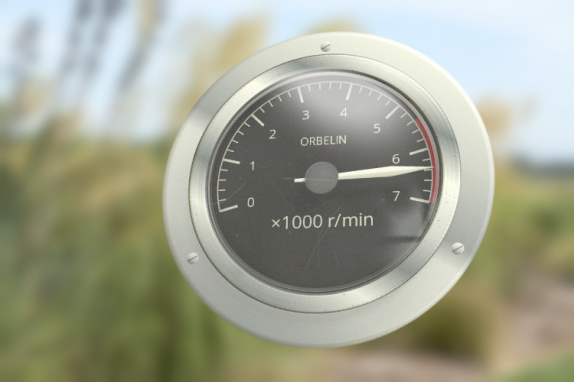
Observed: 6400 (rpm)
